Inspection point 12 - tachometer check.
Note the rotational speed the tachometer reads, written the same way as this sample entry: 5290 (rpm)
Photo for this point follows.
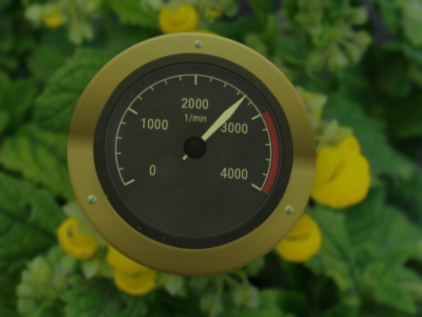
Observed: 2700 (rpm)
